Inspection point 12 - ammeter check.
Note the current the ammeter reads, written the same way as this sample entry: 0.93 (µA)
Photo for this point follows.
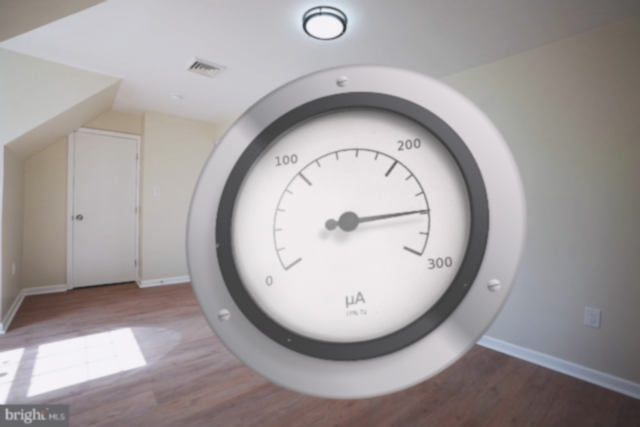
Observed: 260 (µA)
